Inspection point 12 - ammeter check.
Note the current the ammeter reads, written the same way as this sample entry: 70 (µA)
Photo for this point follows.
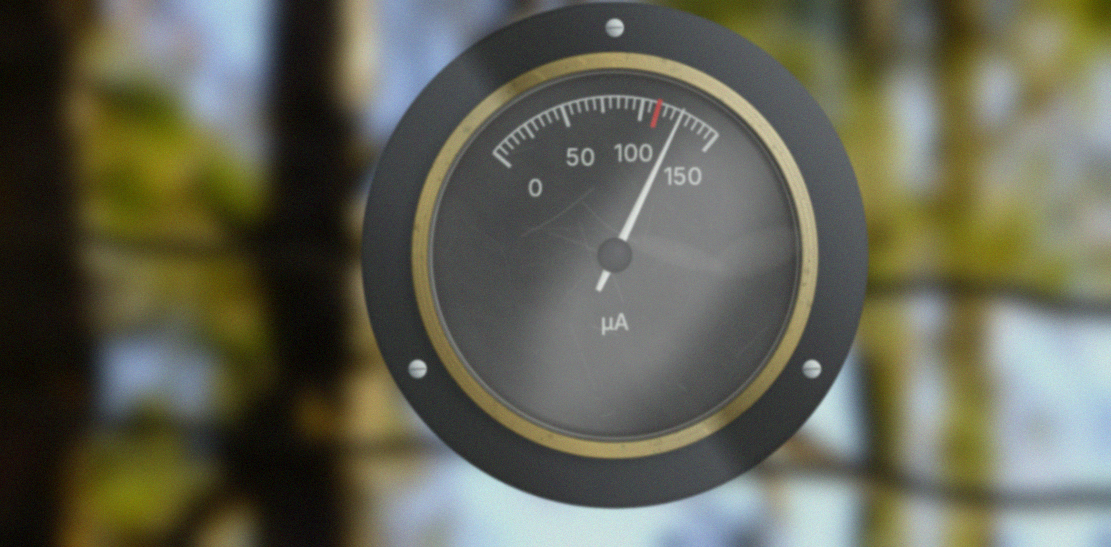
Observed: 125 (µA)
